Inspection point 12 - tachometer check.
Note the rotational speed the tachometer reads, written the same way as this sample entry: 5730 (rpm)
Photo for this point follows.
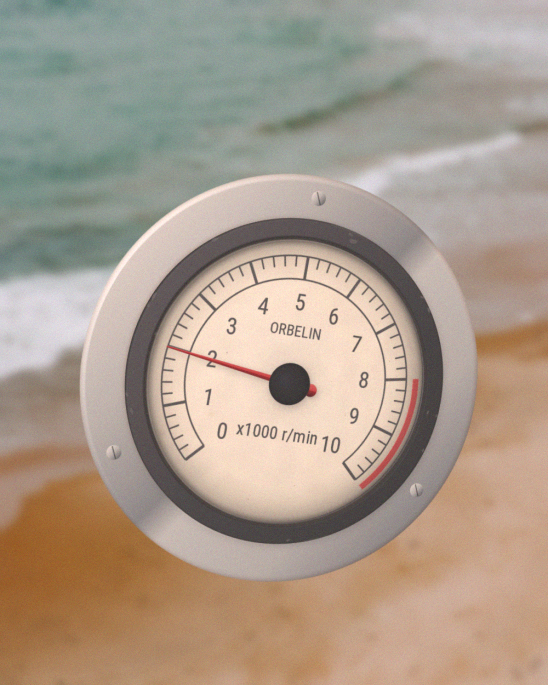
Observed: 2000 (rpm)
